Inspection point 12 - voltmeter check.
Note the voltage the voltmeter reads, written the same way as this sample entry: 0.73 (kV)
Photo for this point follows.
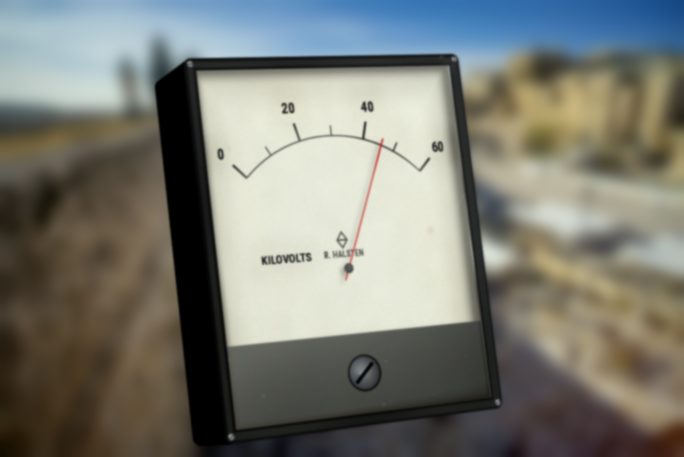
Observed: 45 (kV)
